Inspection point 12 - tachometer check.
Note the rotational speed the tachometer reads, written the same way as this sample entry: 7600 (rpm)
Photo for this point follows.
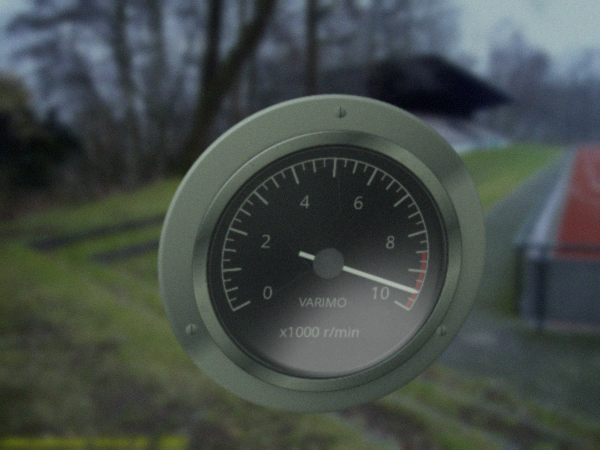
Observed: 9500 (rpm)
